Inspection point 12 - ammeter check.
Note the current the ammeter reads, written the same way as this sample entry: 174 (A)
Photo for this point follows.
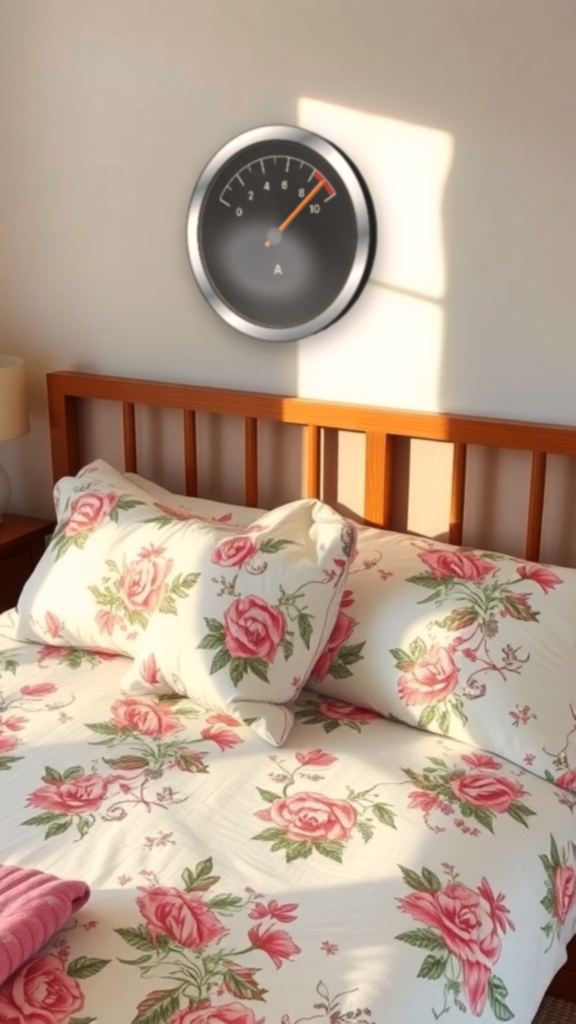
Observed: 9 (A)
